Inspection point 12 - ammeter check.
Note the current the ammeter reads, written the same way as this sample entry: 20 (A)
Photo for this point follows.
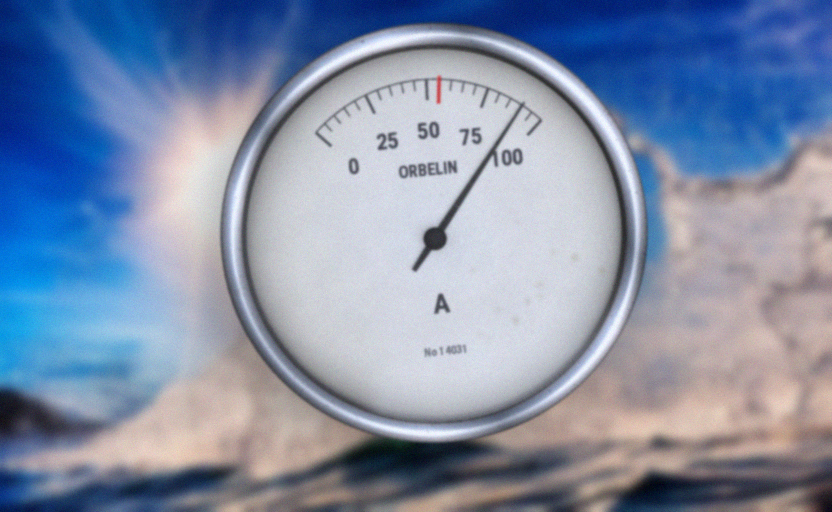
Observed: 90 (A)
